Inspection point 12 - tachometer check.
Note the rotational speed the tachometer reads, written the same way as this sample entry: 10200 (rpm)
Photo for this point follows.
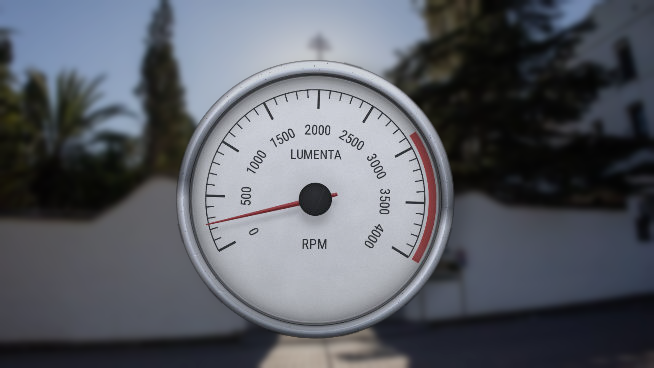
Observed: 250 (rpm)
